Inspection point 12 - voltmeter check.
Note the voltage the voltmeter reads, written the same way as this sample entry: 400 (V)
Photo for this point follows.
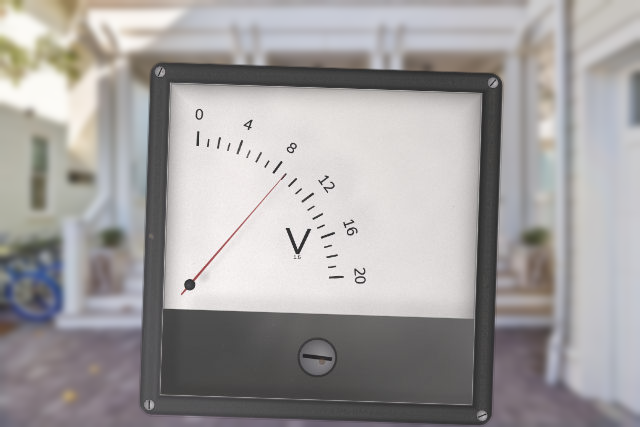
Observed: 9 (V)
